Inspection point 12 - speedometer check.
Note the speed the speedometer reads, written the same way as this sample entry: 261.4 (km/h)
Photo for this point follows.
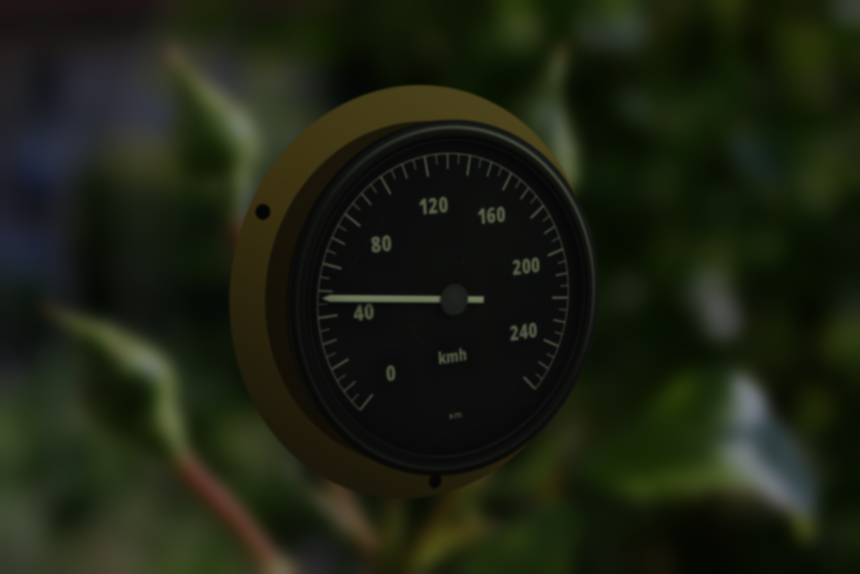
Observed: 47.5 (km/h)
